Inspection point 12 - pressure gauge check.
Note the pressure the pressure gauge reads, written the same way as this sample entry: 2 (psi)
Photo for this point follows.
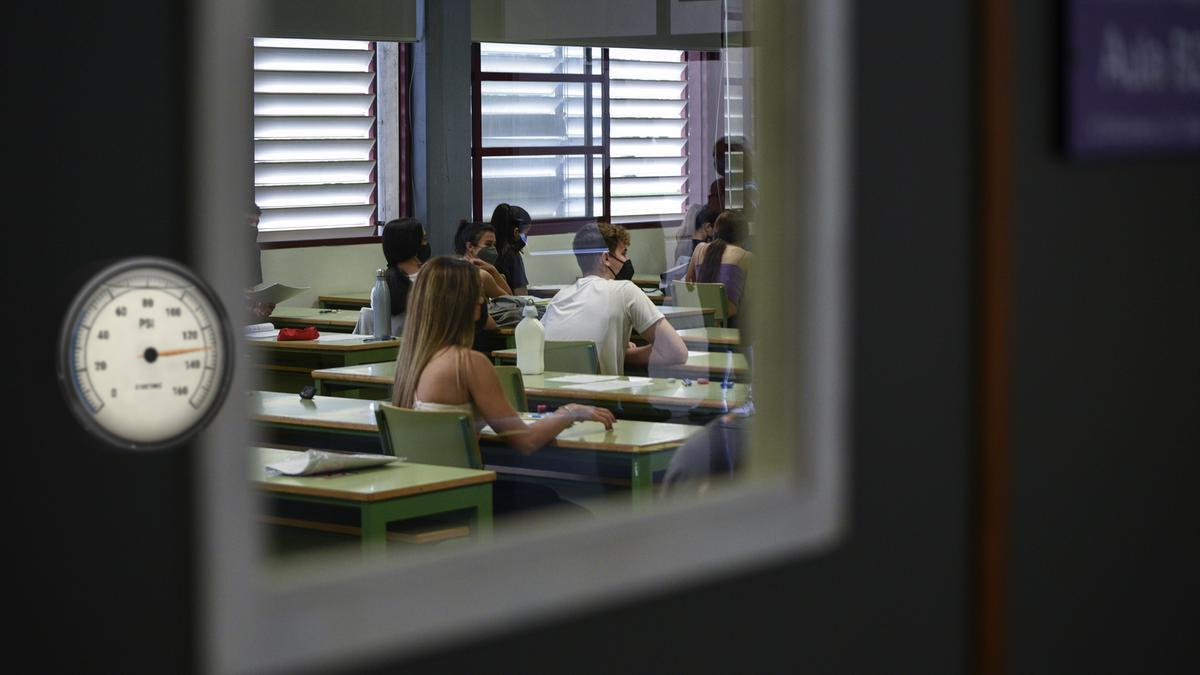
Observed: 130 (psi)
